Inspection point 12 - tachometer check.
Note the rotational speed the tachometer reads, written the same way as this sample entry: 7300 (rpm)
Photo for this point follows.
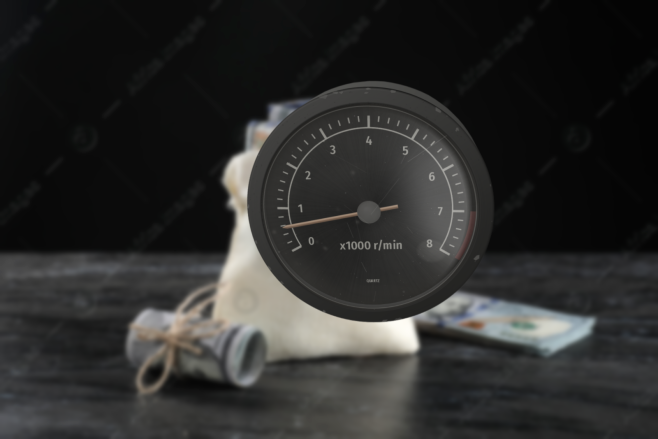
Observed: 600 (rpm)
